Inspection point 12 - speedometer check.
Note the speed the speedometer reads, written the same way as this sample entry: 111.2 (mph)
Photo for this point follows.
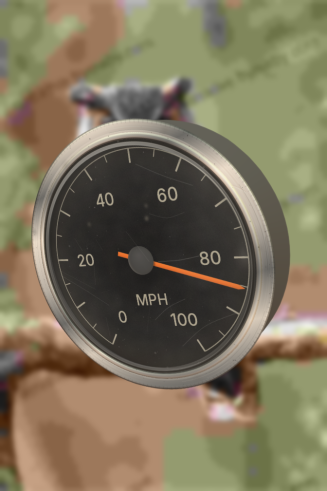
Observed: 85 (mph)
